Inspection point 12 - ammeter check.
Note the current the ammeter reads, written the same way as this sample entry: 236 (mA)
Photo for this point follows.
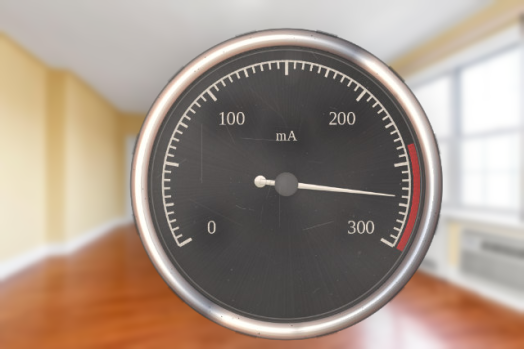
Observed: 270 (mA)
